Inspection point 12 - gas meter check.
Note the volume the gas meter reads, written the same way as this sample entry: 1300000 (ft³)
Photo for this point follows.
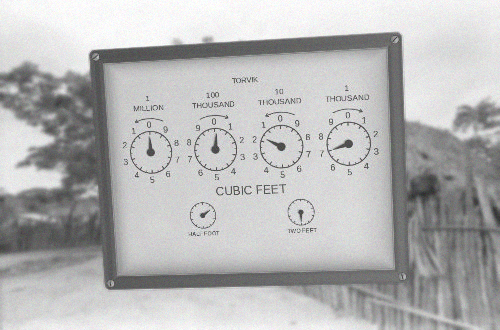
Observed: 1700 (ft³)
